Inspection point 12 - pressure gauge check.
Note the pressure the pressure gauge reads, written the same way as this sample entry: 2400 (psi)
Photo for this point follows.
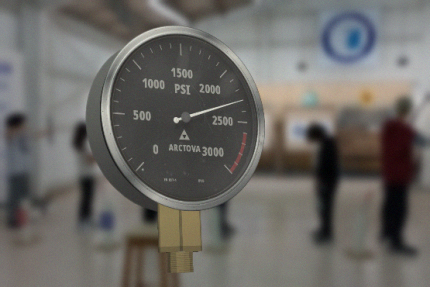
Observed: 2300 (psi)
